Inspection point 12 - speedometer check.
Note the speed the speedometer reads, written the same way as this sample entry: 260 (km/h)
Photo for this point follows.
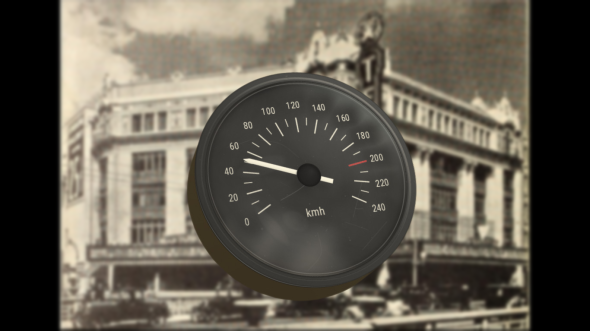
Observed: 50 (km/h)
